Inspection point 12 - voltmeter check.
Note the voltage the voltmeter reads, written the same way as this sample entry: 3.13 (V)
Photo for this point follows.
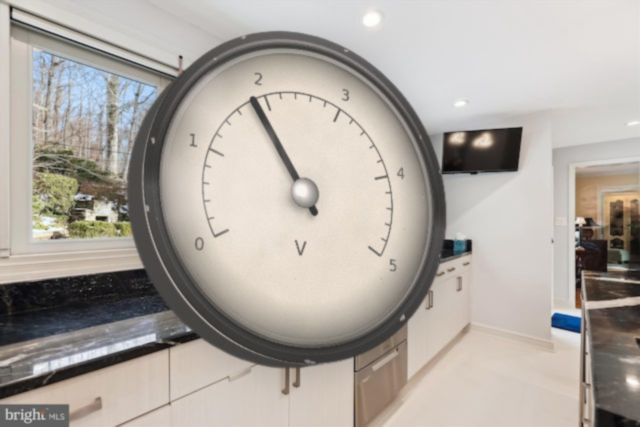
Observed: 1.8 (V)
